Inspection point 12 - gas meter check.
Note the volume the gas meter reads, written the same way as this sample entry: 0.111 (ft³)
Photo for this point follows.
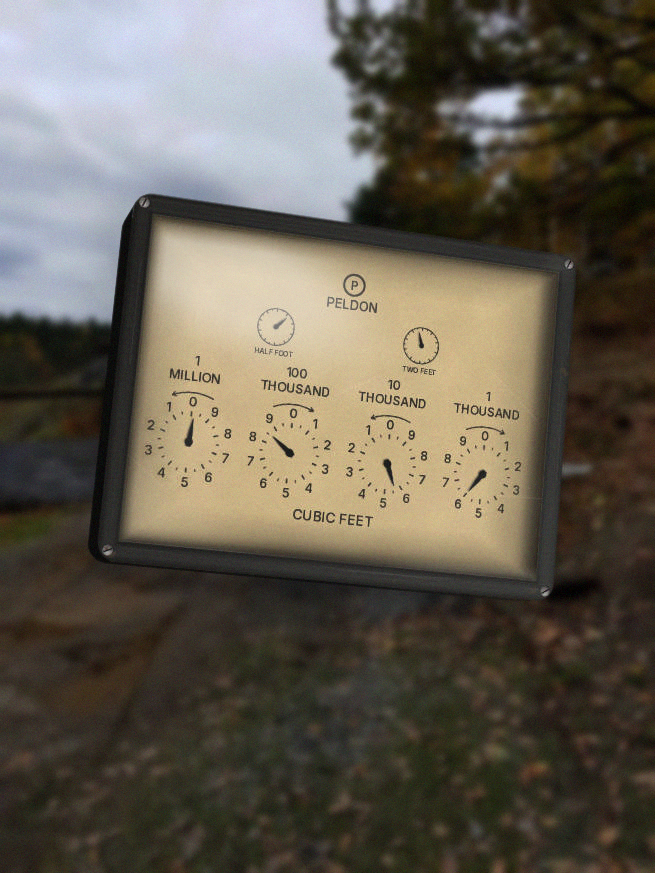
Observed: 985600 (ft³)
